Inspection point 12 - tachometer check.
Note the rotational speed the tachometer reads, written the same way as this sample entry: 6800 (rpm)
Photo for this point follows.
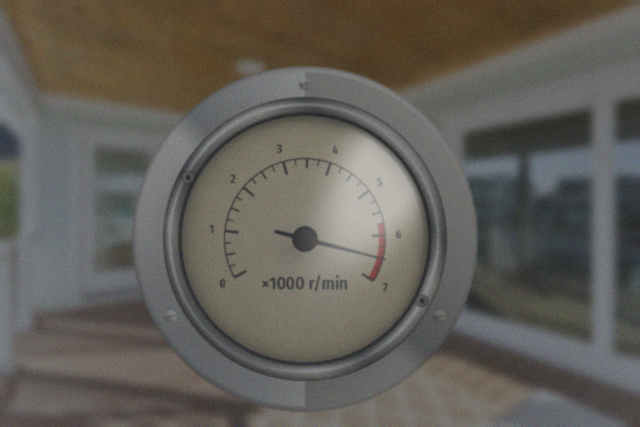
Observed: 6500 (rpm)
